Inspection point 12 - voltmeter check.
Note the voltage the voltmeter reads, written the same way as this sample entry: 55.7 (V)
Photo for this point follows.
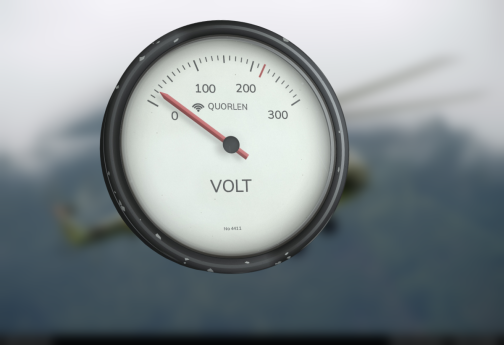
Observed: 20 (V)
